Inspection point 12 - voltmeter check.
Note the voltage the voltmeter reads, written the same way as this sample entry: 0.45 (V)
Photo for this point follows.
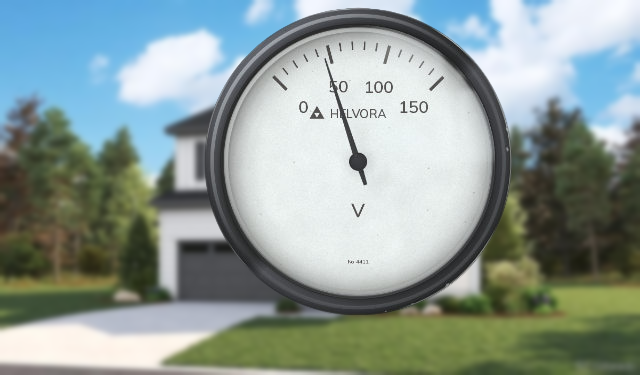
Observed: 45 (V)
